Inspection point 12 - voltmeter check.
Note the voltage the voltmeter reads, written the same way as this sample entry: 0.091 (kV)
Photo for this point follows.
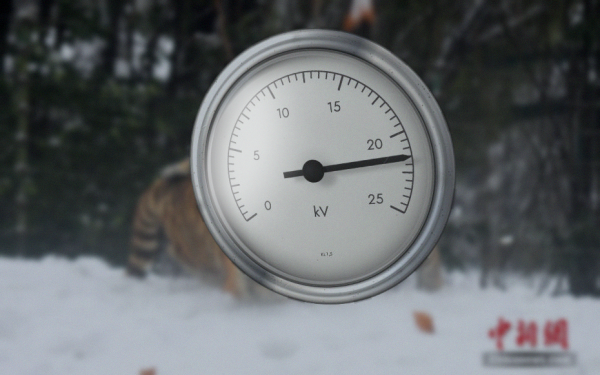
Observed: 21.5 (kV)
